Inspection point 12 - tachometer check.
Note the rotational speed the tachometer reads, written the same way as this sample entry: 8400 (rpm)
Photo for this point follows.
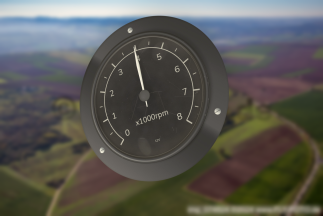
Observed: 4000 (rpm)
